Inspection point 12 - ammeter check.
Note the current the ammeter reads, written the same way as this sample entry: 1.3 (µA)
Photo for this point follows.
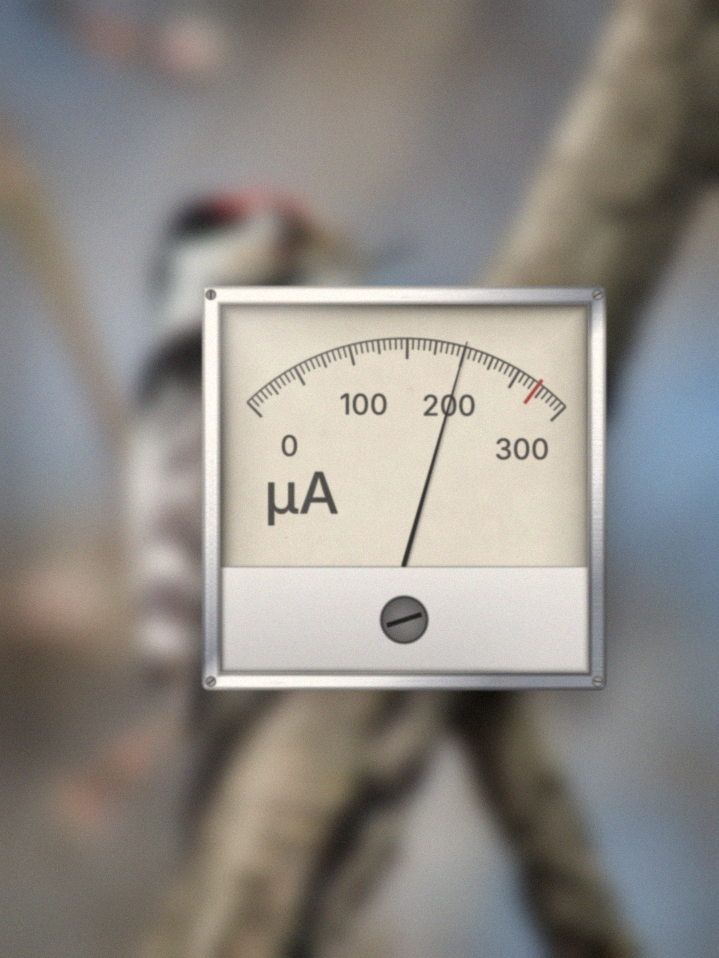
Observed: 200 (µA)
